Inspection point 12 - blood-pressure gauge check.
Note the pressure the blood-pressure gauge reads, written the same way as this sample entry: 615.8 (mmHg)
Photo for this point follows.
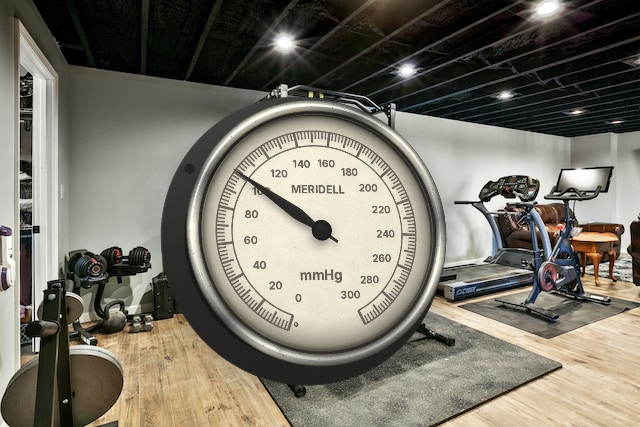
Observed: 100 (mmHg)
